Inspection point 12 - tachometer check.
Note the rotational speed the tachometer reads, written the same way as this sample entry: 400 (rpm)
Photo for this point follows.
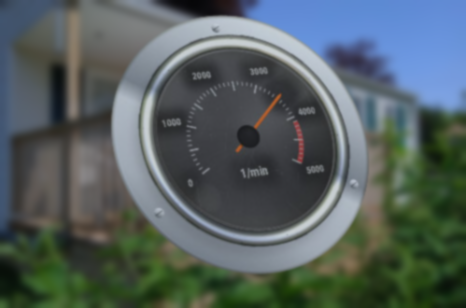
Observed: 3500 (rpm)
